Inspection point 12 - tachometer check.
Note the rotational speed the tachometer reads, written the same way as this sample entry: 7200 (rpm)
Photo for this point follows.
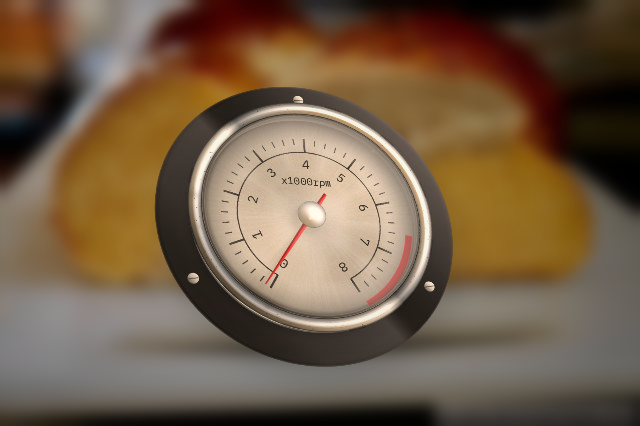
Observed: 100 (rpm)
